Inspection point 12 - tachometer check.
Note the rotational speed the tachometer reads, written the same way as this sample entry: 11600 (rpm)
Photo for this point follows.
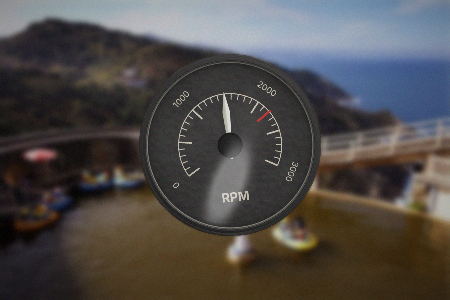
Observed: 1500 (rpm)
